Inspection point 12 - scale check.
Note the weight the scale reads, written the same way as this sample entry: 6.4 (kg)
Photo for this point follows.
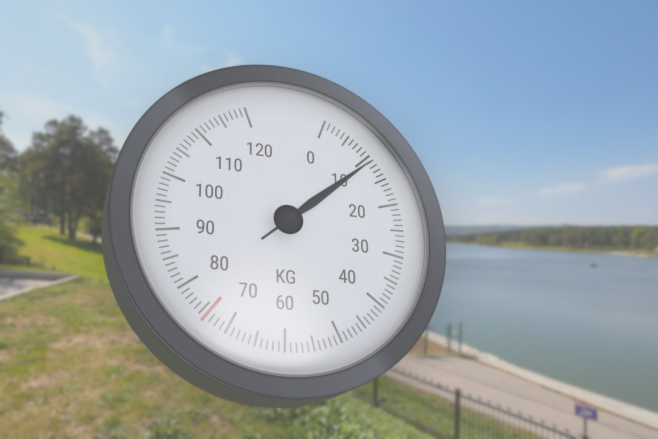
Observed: 11 (kg)
